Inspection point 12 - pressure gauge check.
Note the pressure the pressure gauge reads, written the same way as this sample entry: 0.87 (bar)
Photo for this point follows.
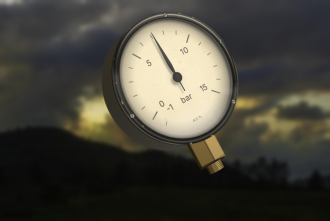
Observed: 7 (bar)
